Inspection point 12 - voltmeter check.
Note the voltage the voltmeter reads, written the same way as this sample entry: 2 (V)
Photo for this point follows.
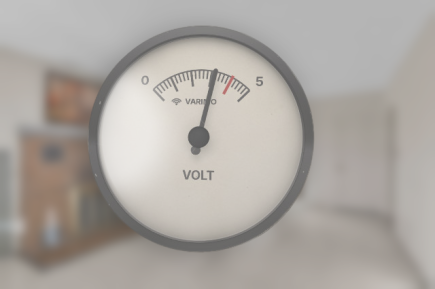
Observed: 3.2 (V)
